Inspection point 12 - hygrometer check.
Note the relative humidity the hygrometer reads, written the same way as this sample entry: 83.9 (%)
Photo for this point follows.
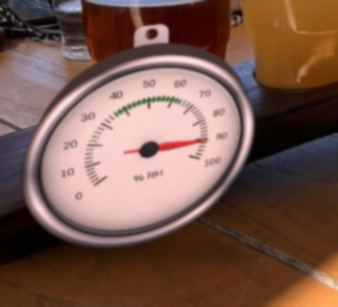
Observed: 90 (%)
